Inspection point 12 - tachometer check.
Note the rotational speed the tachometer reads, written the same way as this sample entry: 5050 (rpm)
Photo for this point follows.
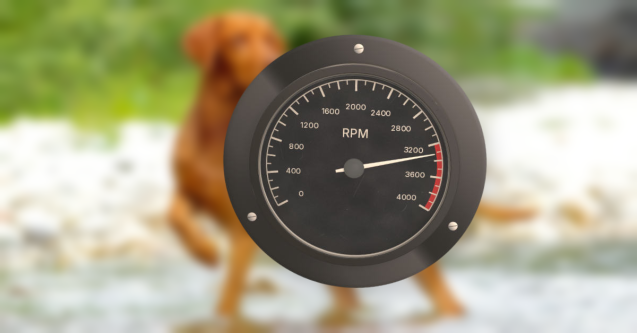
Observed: 3300 (rpm)
